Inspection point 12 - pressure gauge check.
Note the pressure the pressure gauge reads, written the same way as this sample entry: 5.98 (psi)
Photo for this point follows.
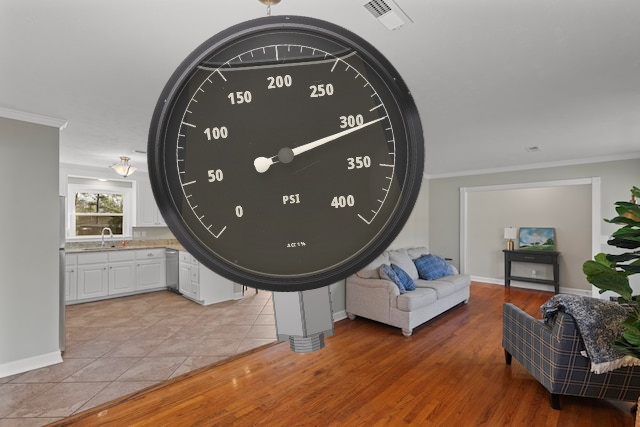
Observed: 310 (psi)
